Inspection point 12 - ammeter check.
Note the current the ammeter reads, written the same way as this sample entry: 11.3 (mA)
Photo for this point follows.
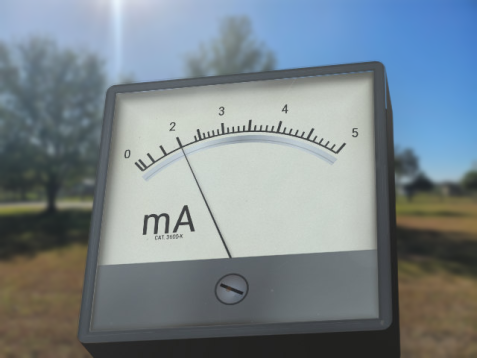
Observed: 2 (mA)
